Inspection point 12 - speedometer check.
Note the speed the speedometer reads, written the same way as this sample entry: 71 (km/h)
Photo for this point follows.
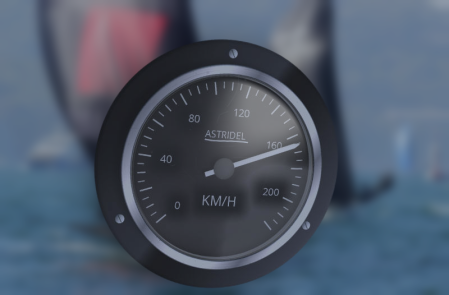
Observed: 165 (km/h)
